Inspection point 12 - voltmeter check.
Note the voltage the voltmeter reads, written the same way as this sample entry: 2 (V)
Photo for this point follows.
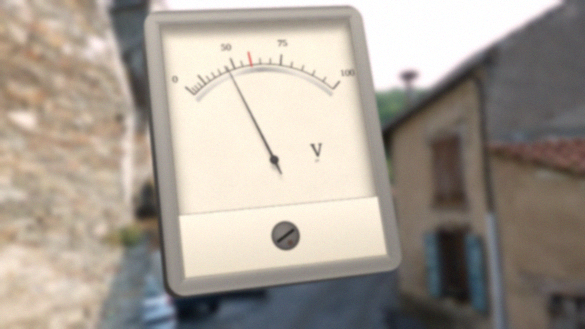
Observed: 45 (V)
